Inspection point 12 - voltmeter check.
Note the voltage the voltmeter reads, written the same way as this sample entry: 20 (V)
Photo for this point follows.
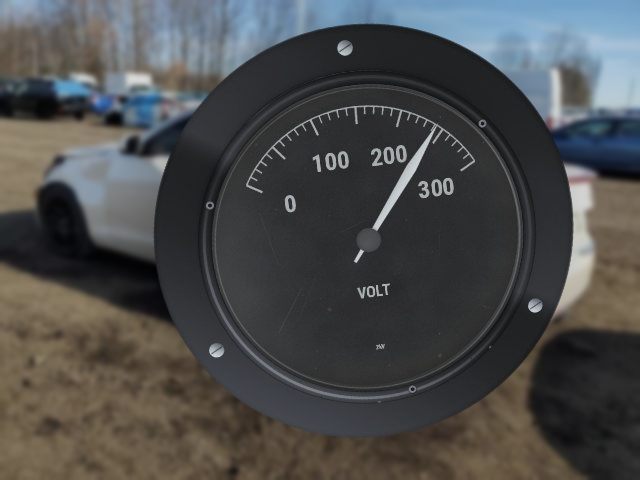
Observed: 240 (V)
